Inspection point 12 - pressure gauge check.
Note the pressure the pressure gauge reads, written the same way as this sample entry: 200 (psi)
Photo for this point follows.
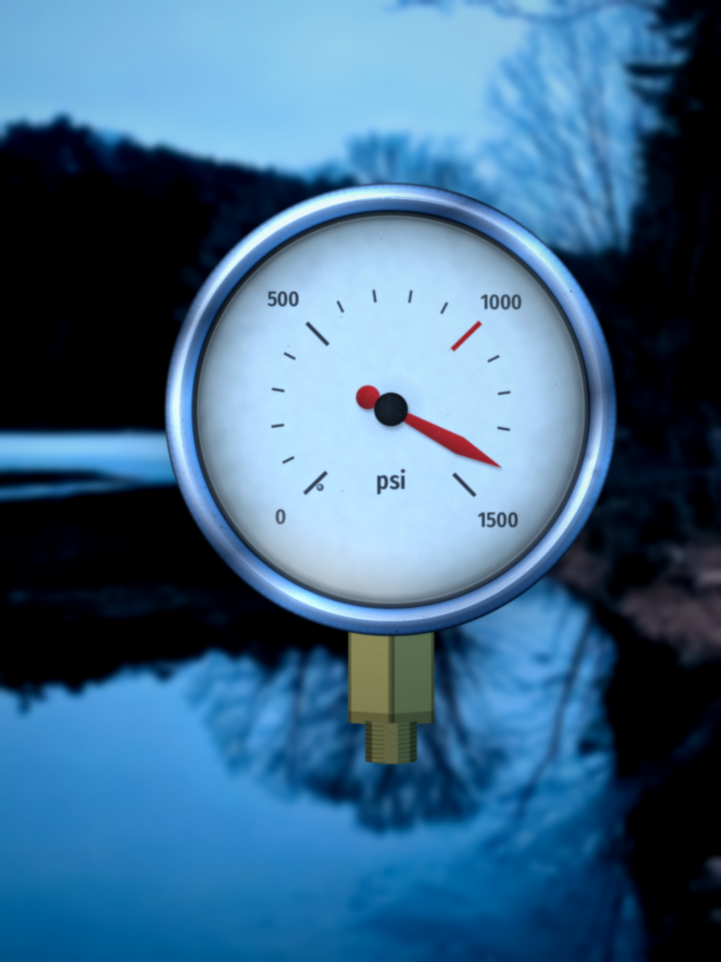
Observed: 1400 (psi)
